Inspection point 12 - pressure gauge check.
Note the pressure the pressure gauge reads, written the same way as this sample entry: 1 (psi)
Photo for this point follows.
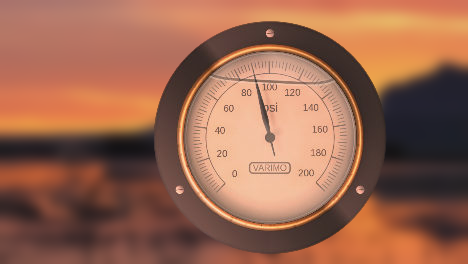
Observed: 90 (psi)
